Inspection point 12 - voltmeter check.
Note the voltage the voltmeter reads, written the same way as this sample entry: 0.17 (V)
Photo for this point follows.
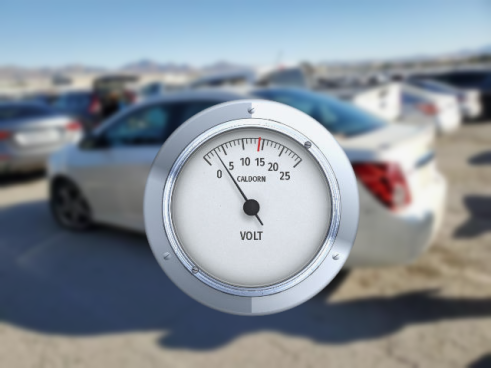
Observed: 3 (V)
